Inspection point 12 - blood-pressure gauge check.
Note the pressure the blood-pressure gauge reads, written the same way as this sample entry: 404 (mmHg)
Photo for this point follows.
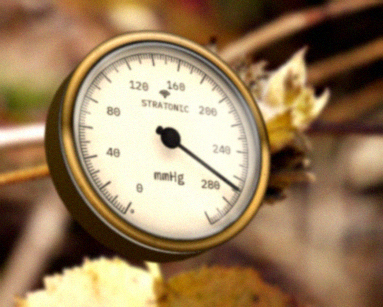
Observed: 270 (mmHg)
